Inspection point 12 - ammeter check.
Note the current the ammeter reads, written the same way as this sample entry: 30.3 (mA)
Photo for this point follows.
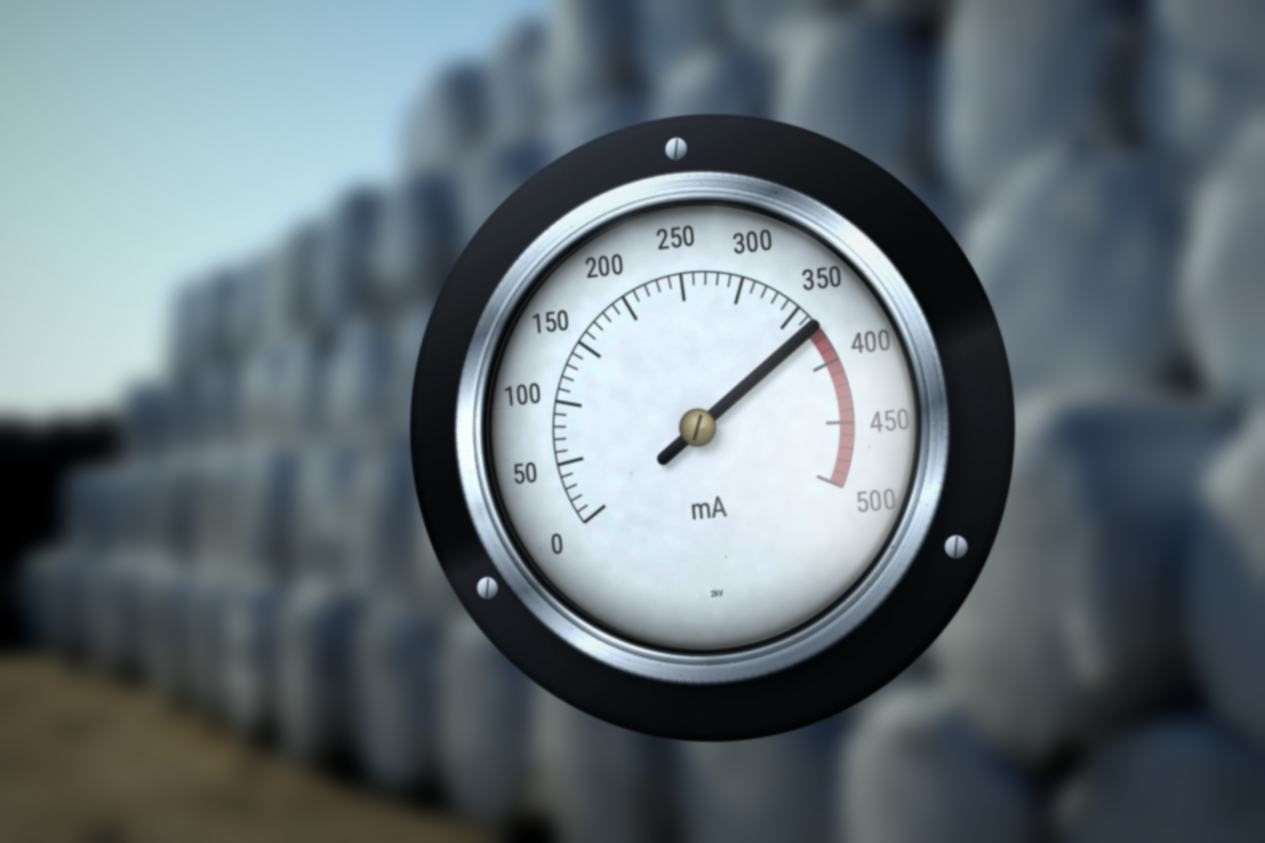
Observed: 370 (mA)
